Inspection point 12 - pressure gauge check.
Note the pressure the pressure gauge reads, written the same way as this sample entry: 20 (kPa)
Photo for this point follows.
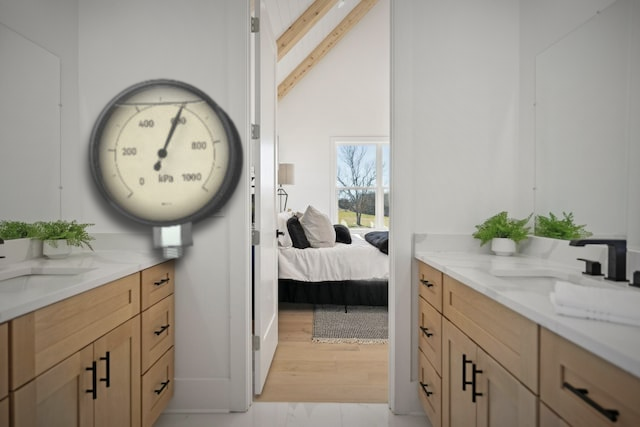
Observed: 600 (kPa)
